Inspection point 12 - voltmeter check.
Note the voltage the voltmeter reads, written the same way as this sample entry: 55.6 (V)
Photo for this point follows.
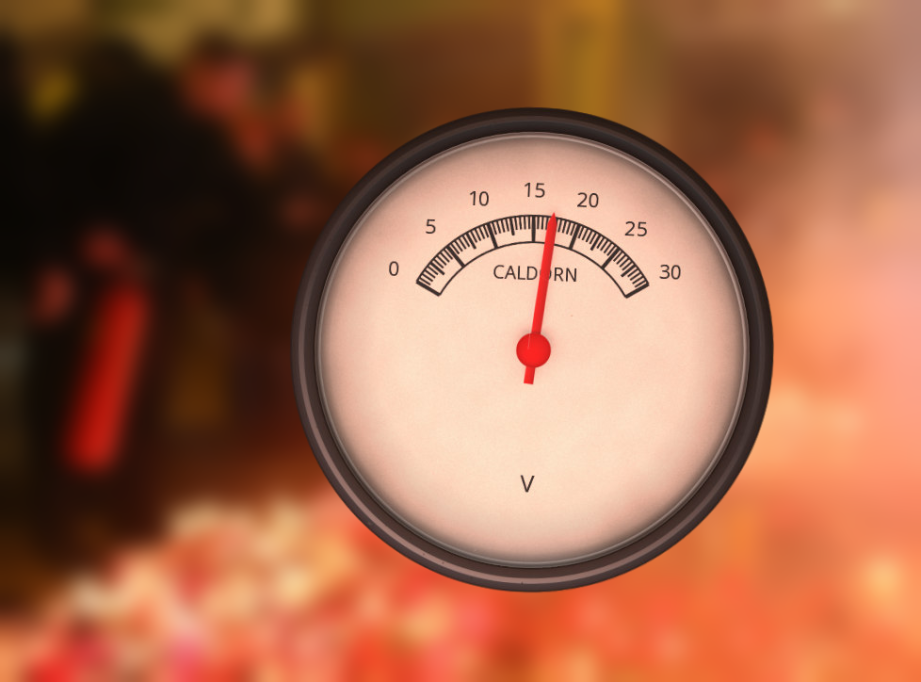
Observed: 17 (V)
